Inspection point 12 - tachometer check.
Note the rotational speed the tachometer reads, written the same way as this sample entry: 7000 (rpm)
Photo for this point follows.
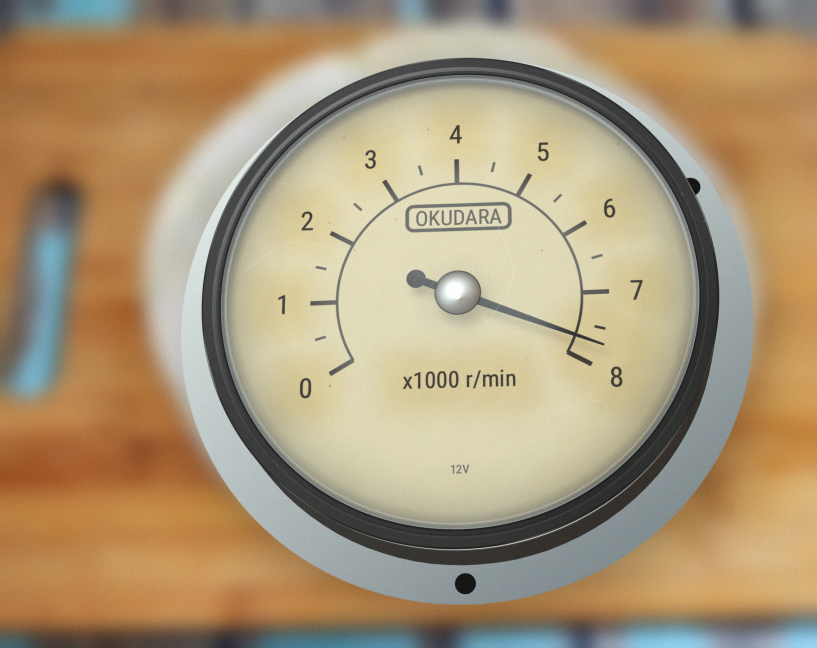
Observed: 7750 (rpm)
